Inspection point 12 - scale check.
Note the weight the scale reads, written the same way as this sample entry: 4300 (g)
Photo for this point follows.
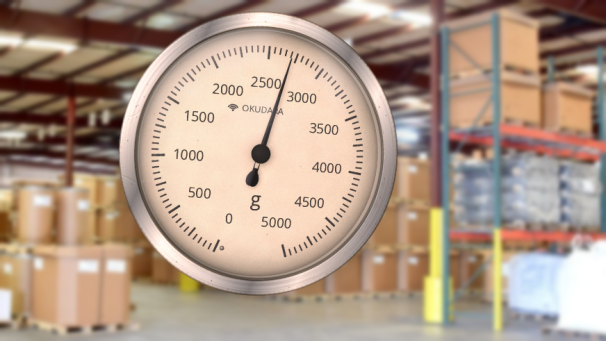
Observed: 2700 (g)
